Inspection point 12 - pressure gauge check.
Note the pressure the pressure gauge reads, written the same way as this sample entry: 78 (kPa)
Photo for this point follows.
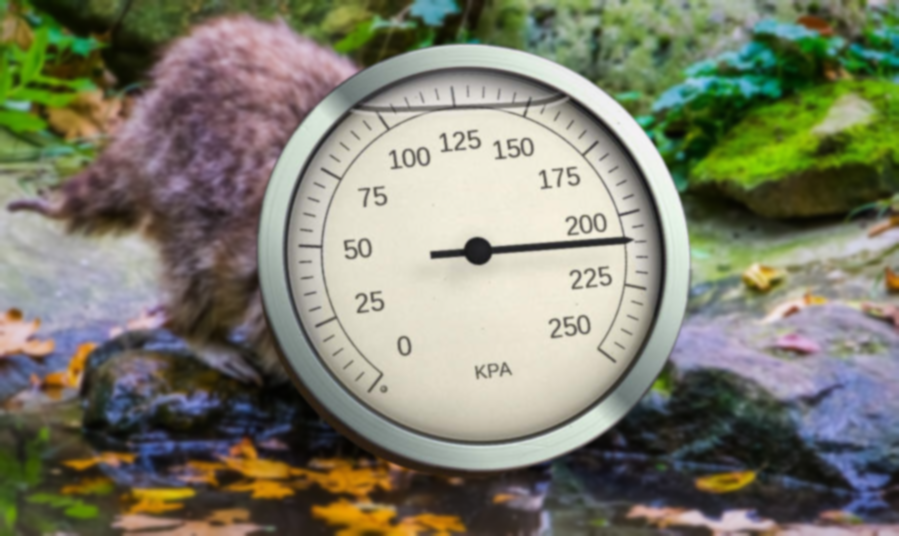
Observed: 210 (kPa)
